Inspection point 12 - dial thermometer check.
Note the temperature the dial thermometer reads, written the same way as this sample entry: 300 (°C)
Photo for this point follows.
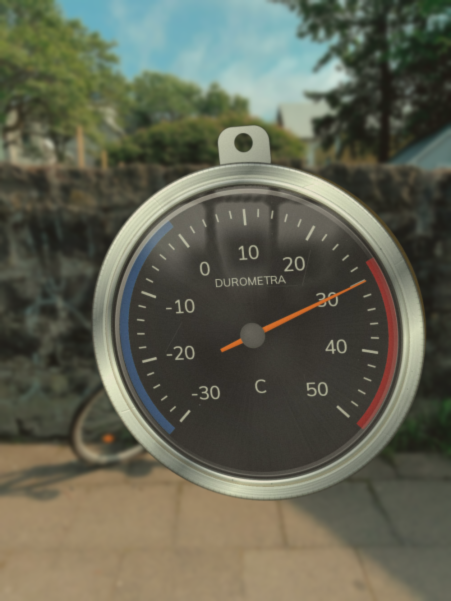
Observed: 30 (°C)
